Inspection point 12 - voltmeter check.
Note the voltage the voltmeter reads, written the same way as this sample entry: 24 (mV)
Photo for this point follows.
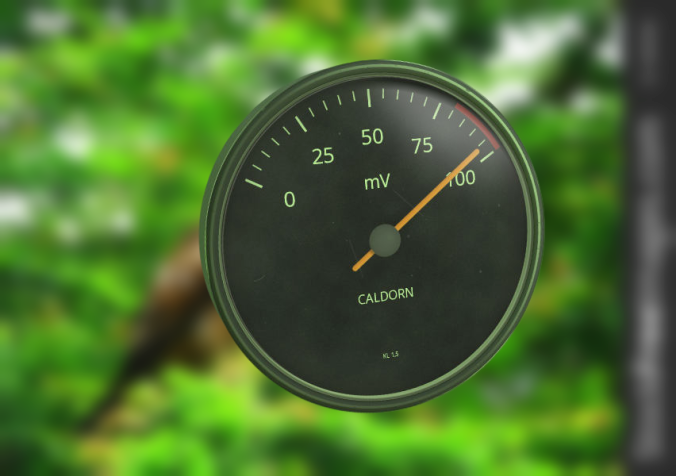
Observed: 95 (mV)
